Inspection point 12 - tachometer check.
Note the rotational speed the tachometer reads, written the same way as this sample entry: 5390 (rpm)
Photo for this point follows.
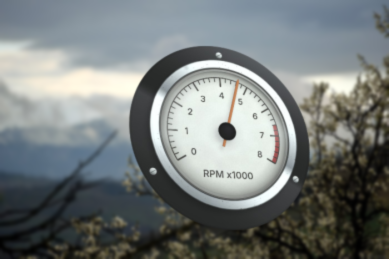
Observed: 4600 (rpm)
